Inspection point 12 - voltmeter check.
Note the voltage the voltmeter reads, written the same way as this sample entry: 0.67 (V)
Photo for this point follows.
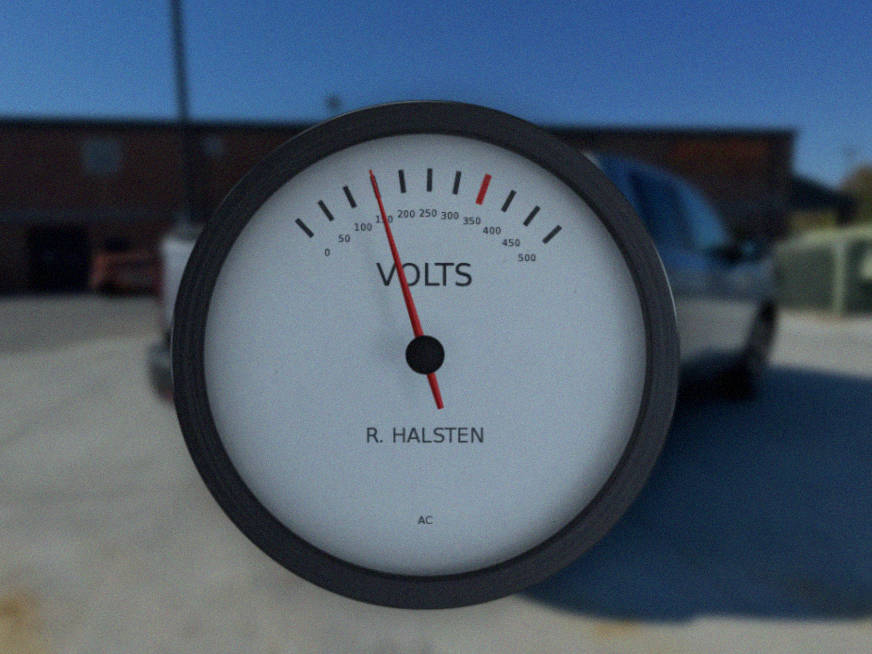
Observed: 150 (V)
